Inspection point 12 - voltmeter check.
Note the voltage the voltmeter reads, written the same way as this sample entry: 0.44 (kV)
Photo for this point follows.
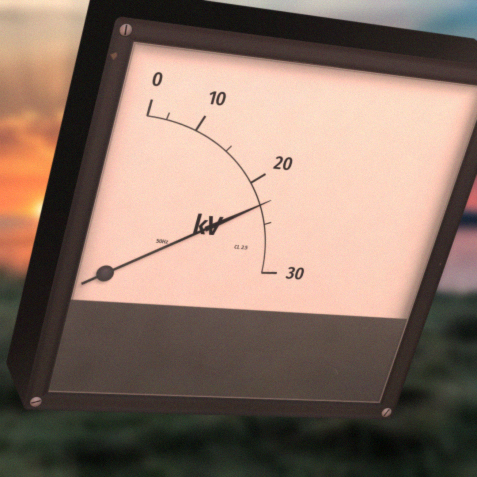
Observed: 22.5 (kV)
